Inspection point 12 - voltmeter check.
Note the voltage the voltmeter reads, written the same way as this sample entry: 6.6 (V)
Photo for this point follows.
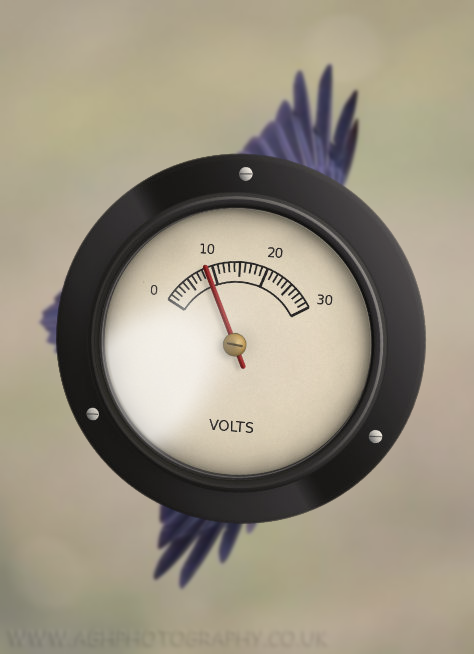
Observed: 9 (V)
